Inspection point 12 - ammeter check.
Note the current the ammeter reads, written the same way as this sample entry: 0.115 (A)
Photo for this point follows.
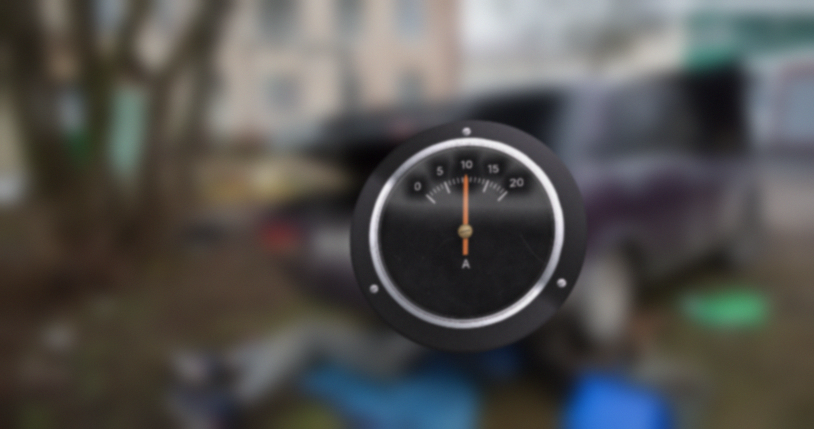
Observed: 10 (A)
